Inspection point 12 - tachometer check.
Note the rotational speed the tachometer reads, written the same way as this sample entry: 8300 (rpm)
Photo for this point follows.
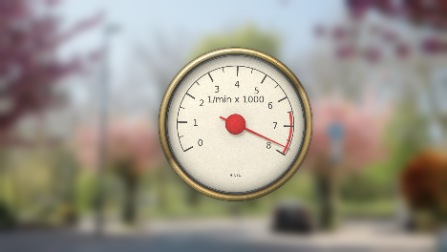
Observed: 7750 (rpm)
